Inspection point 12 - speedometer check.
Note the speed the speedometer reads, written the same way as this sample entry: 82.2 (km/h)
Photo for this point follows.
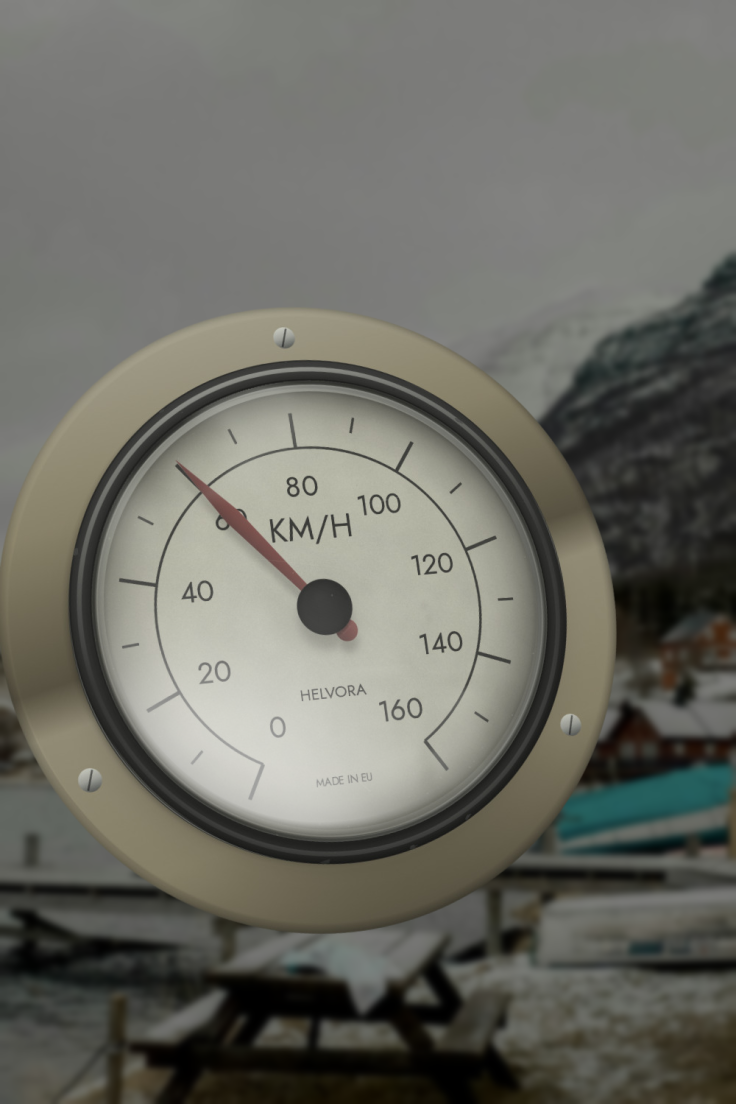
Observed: 60 (km/h)
